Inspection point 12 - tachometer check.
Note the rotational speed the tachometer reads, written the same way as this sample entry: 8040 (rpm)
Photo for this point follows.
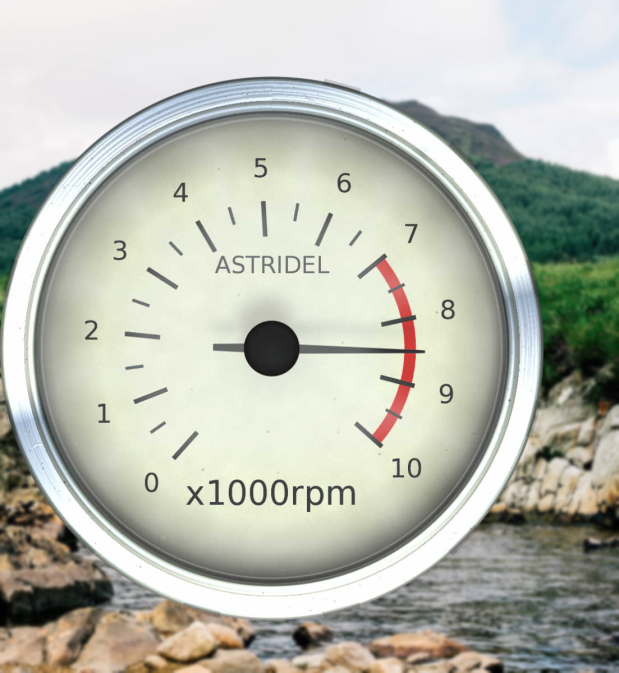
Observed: 8500 (rpm)
